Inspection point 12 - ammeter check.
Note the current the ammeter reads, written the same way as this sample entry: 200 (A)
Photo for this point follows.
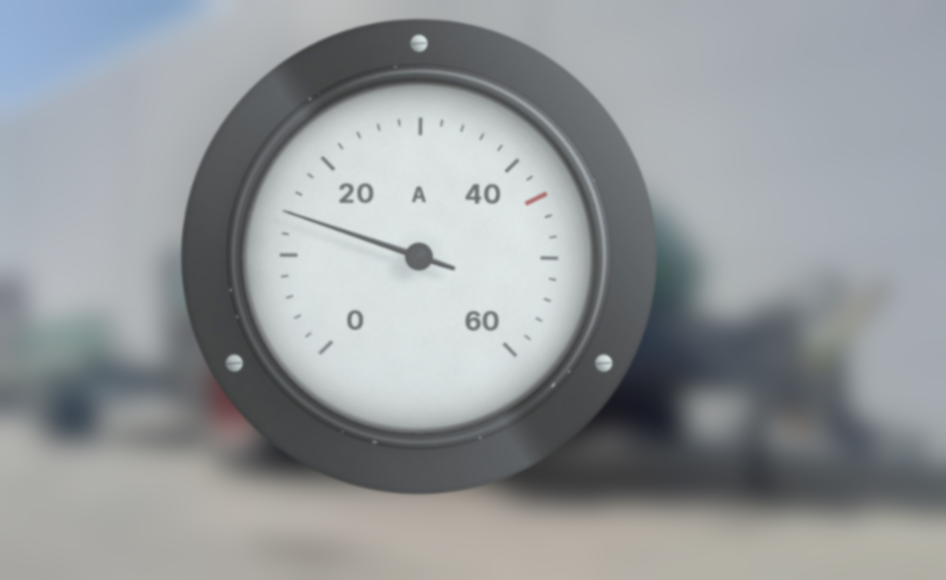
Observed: 14 (A)
